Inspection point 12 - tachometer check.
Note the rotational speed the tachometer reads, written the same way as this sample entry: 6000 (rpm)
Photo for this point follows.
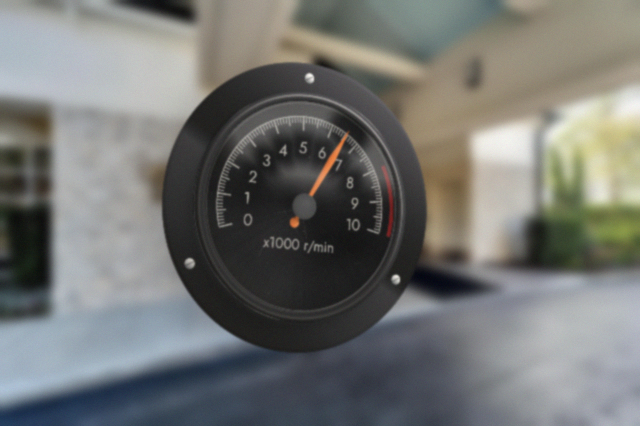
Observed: 6500 (rpm)
